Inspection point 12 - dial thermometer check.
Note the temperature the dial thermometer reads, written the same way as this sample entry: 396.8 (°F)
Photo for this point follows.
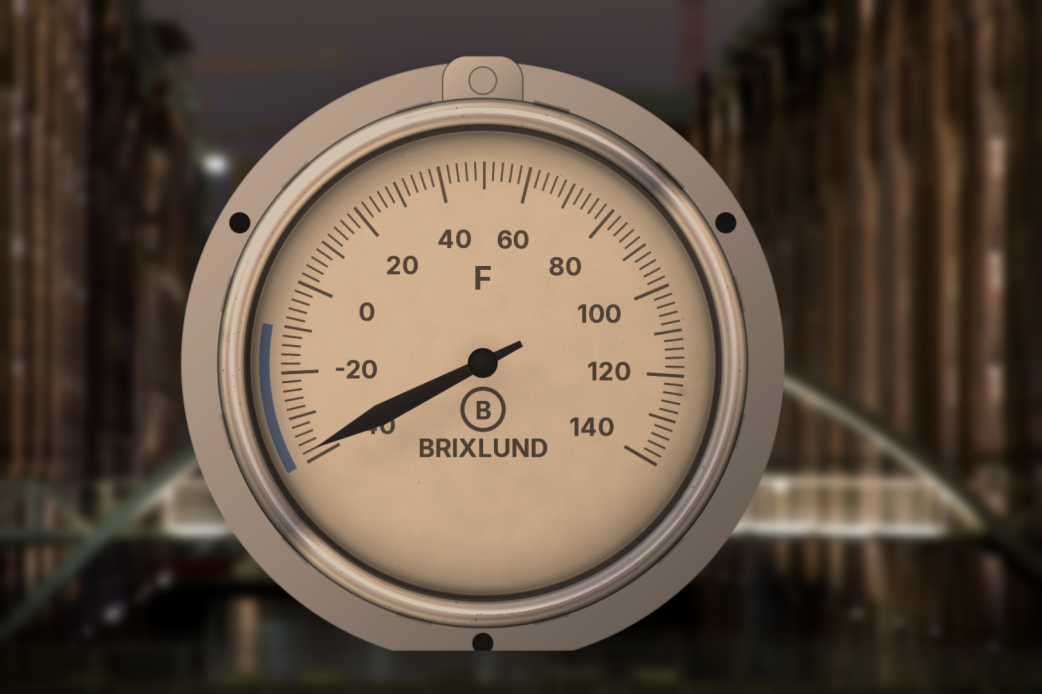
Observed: -38 (°F)
